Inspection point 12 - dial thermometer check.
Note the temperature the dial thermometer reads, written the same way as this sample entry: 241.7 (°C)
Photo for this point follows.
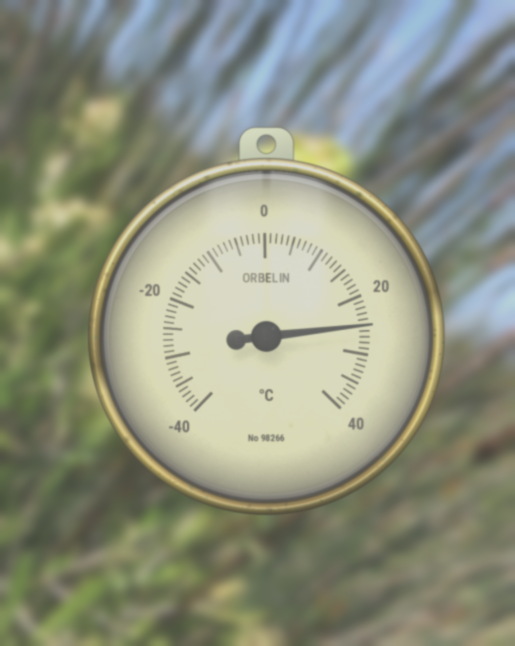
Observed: 25 (°C)
